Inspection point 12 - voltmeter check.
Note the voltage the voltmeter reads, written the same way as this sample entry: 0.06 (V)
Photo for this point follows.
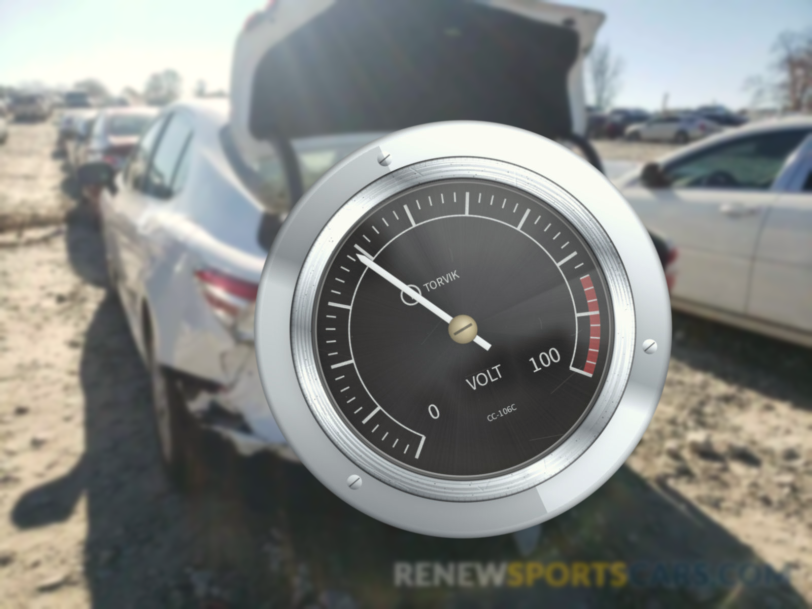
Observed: 39 (V)
